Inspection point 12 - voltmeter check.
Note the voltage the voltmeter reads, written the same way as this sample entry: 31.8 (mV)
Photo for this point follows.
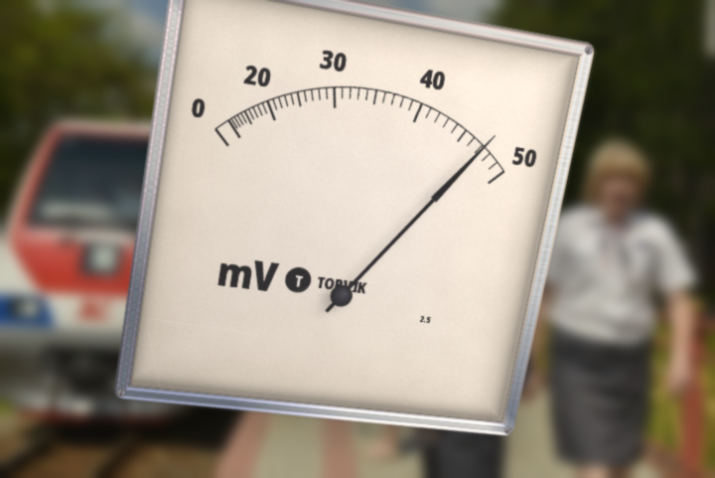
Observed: 47 (mV)
